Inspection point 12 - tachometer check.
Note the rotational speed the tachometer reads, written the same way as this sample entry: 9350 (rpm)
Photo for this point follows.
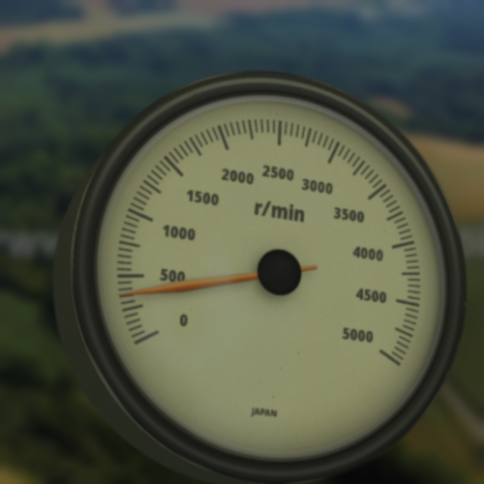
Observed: 350 (rpm)
